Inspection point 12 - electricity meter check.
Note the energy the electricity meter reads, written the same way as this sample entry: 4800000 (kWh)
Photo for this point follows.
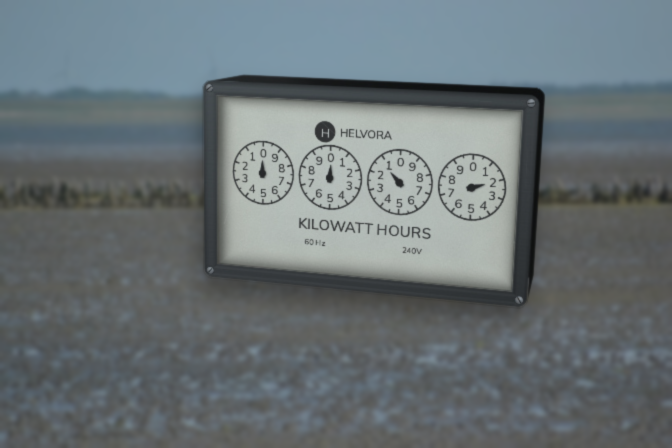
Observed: 12 (kWh)
